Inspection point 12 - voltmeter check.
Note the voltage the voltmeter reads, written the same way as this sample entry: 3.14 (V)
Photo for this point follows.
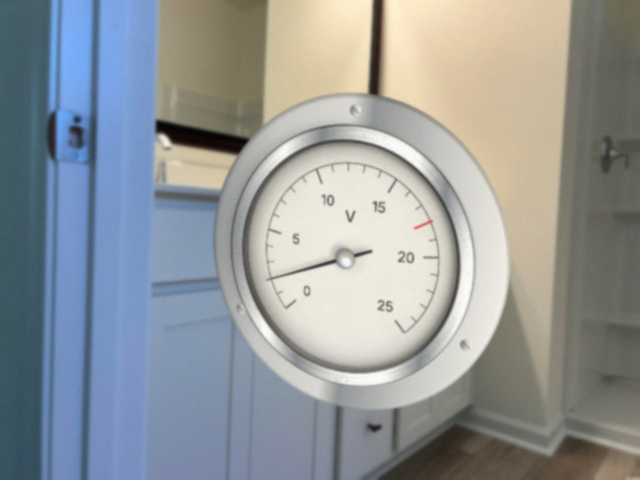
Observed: 2 (V)
